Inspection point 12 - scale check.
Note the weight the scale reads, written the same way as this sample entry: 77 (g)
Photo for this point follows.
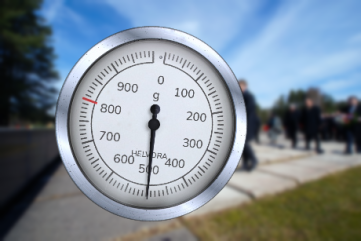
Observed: 500 (g)
